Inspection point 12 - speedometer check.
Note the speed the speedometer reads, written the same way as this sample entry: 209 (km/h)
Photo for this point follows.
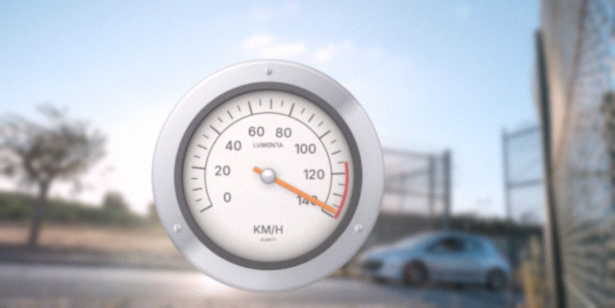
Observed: 137.5 (km/h)
